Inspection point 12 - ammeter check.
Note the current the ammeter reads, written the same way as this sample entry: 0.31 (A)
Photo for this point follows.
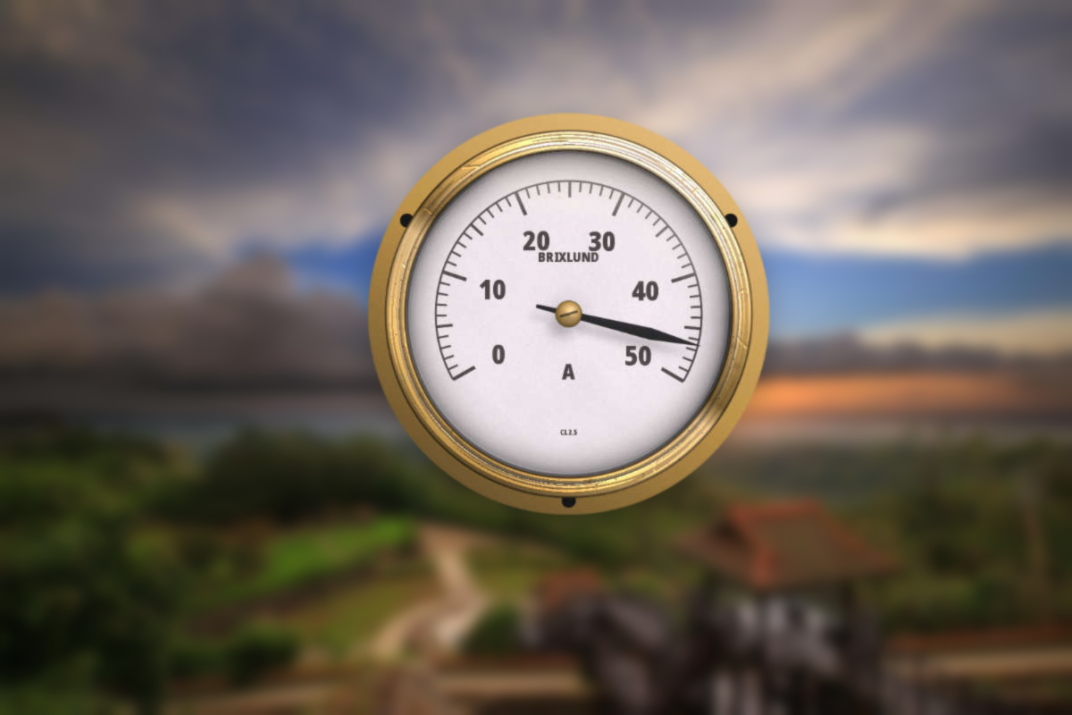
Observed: 46.5 (A)
